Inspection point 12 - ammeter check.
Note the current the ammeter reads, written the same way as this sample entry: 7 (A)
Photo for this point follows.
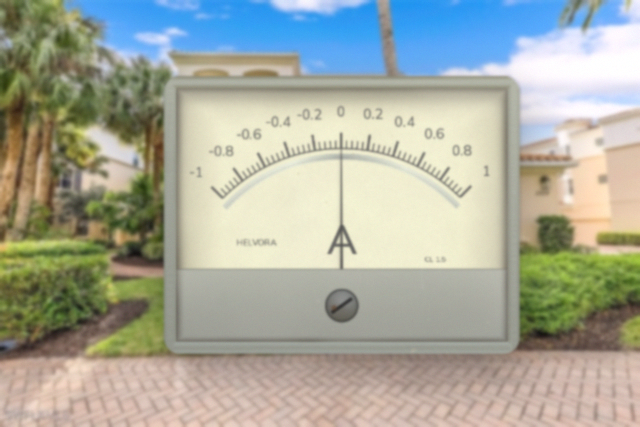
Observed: 0 (A)
